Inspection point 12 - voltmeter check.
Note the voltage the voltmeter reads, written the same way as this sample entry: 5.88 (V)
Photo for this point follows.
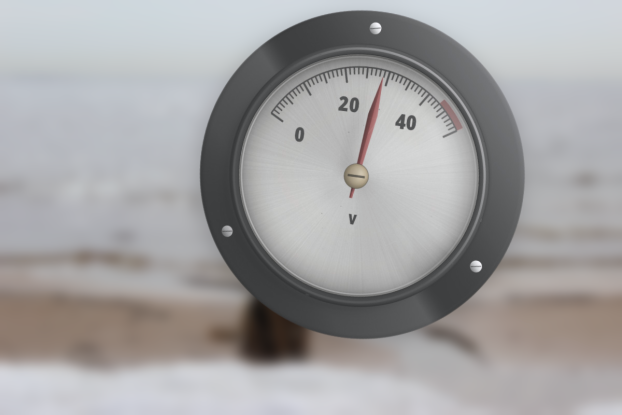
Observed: 29 (V)
